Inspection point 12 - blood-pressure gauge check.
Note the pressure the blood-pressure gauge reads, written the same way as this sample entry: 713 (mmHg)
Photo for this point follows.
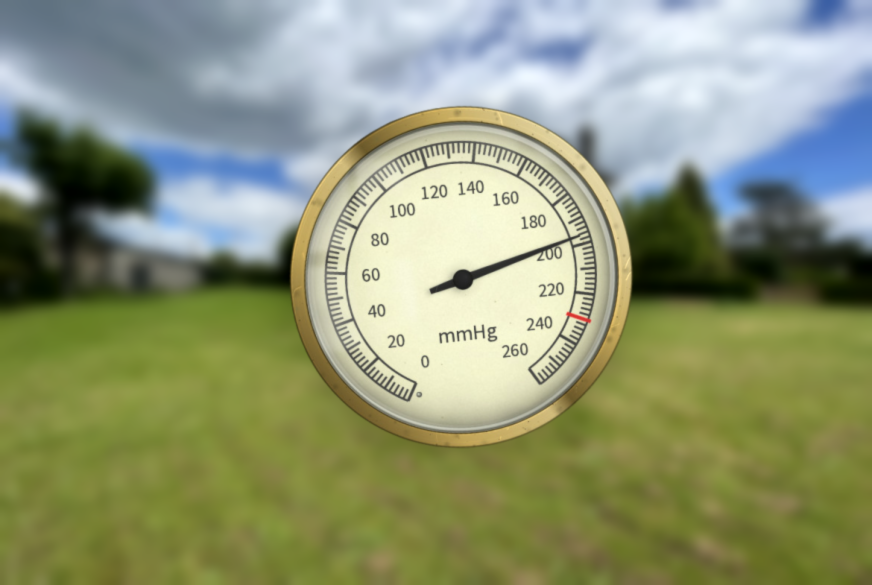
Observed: 196 (mmHg)
